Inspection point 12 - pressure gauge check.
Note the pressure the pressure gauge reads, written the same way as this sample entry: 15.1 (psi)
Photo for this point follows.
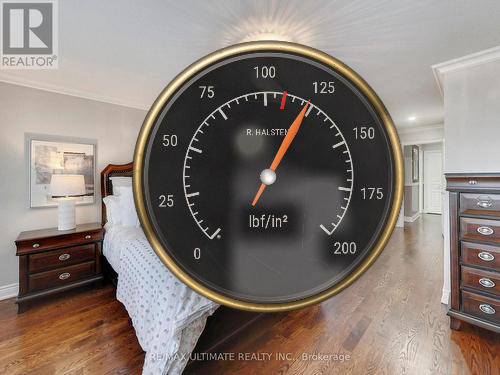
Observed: 122.5 (psi)
